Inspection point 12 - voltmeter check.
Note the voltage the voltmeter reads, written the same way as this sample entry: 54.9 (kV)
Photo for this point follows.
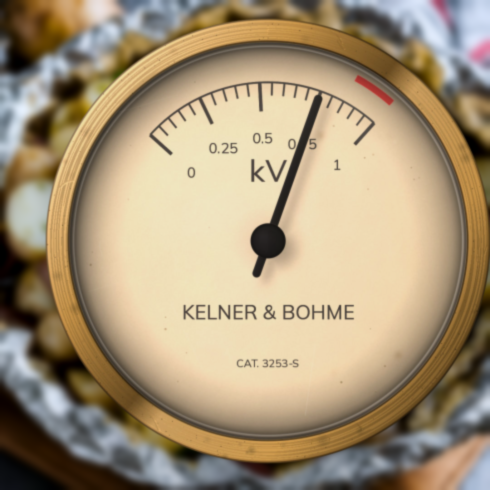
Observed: 0.75 (kV)
